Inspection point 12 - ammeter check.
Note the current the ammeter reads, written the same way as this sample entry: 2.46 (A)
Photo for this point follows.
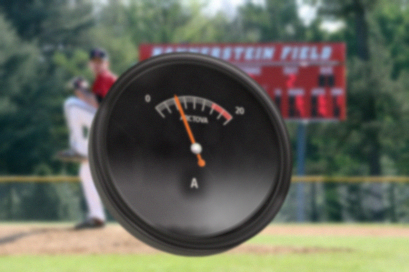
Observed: 5 (A)
